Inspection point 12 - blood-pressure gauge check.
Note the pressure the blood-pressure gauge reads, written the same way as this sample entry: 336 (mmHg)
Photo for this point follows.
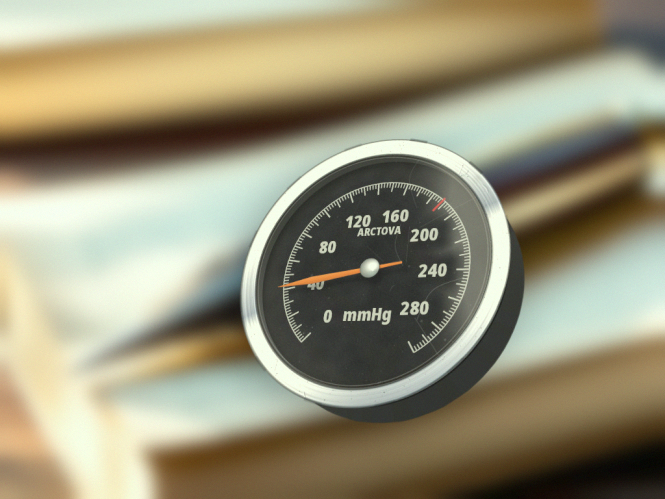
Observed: 40 (mmHg)
